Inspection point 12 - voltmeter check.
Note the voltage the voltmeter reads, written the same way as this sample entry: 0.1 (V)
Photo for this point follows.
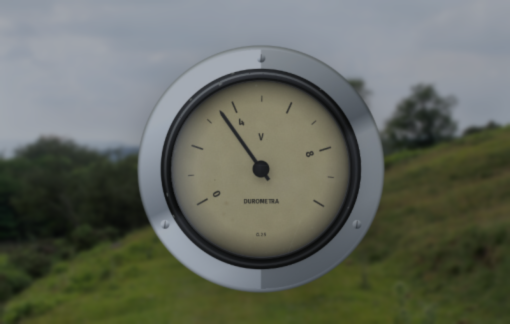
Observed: 3.5 (V)
